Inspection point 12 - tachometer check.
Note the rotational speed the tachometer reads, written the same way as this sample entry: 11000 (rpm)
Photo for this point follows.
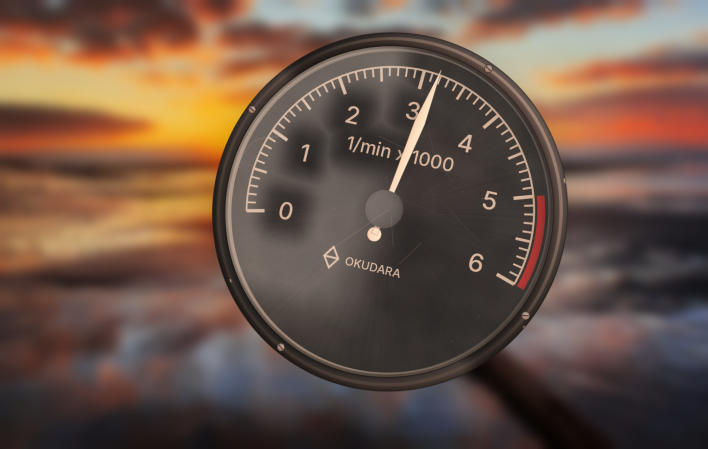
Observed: 3200 (rpm)
